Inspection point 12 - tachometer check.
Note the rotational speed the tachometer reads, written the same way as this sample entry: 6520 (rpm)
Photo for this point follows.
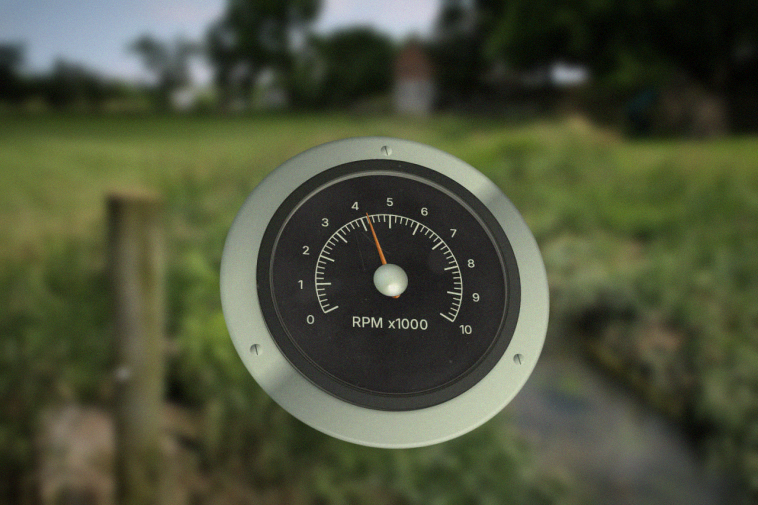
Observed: 4200 (rpm)
